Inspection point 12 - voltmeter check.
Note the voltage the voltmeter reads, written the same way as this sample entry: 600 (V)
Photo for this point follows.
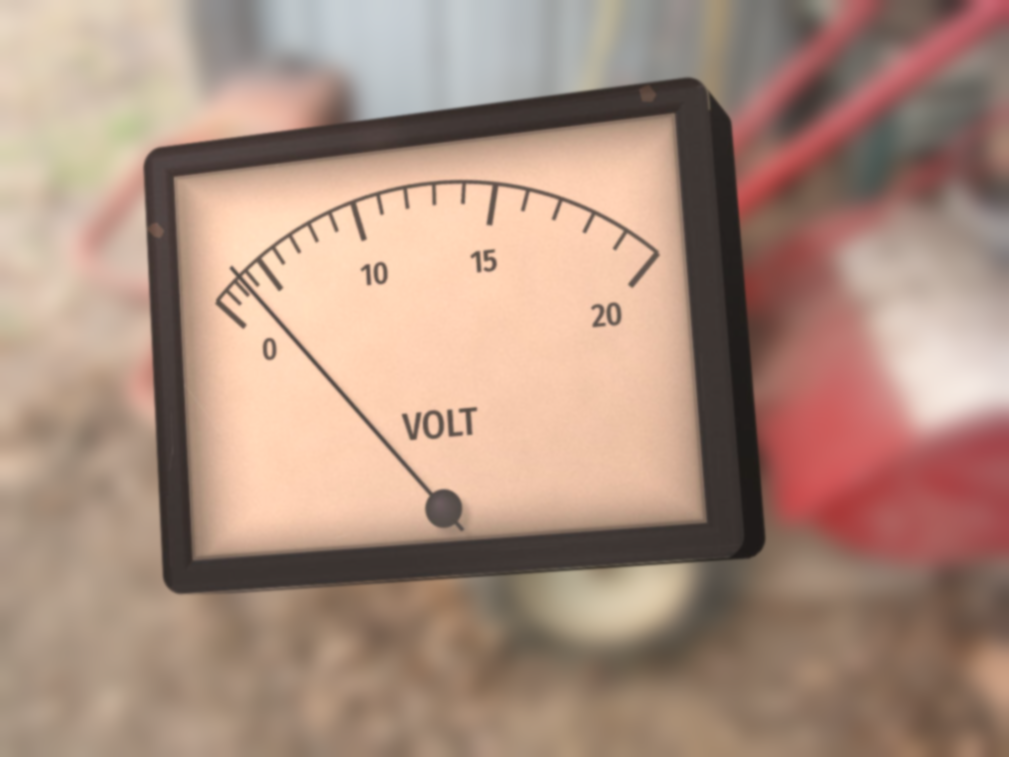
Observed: 3.5 (V)
